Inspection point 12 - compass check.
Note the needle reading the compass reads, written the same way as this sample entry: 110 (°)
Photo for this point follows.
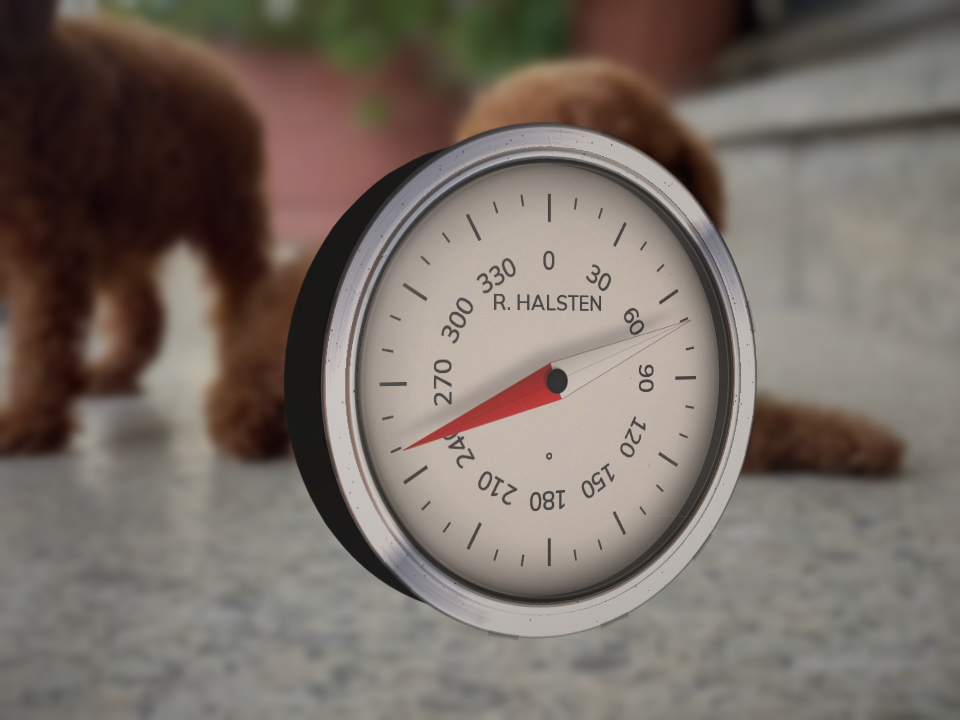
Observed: 250 (°)
